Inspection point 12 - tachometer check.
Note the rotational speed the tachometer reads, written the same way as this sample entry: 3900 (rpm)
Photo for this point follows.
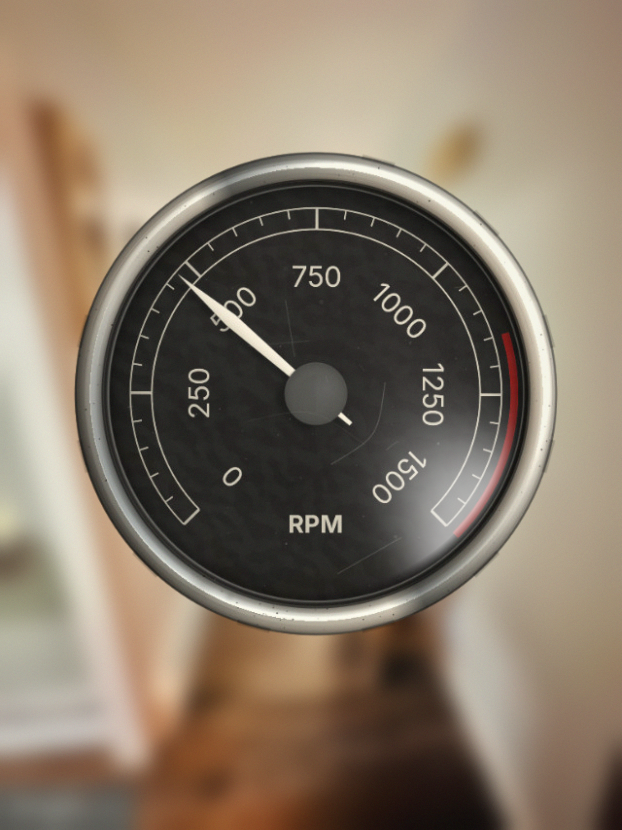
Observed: 475 (rpm)
